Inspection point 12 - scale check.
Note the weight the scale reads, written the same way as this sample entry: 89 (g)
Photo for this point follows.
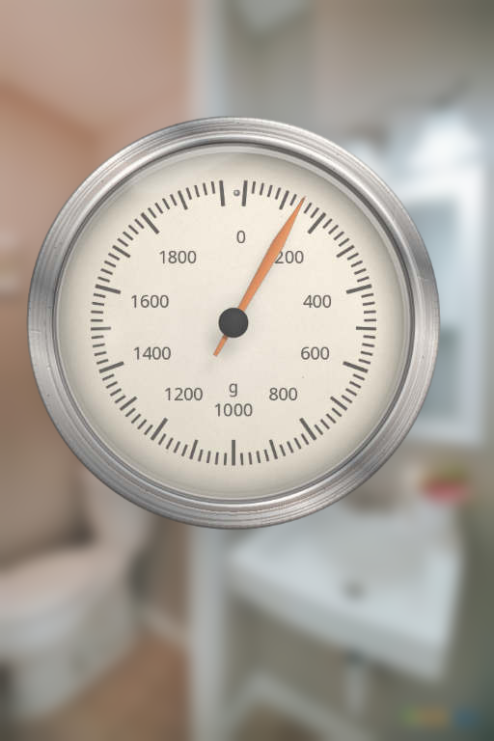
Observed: 140 (g)
